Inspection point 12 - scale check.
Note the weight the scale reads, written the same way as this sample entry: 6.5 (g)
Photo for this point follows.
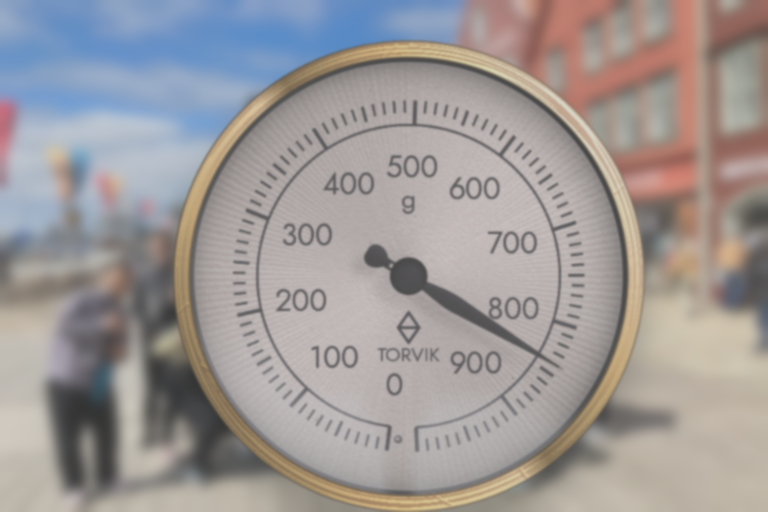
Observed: 840 (g)
